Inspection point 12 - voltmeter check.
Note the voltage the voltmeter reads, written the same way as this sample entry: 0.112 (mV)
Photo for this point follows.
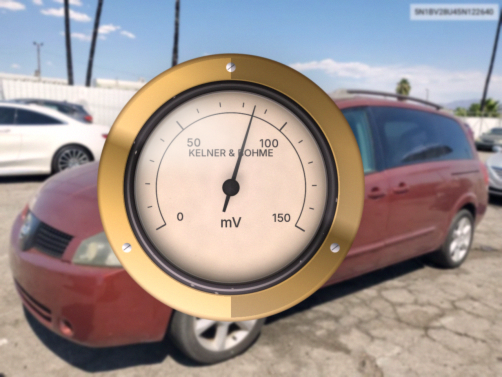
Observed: 85 (mV)
